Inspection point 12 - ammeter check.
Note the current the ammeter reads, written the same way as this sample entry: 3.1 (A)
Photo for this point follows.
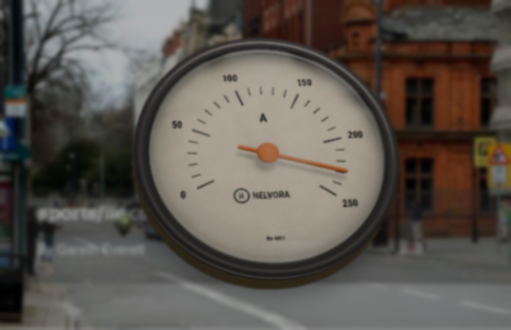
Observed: 230 (A)
